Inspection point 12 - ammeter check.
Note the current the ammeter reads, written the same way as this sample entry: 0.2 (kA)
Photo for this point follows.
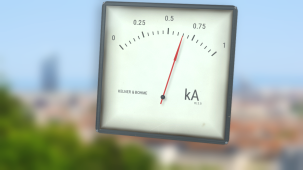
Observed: 0.65 (kA)
